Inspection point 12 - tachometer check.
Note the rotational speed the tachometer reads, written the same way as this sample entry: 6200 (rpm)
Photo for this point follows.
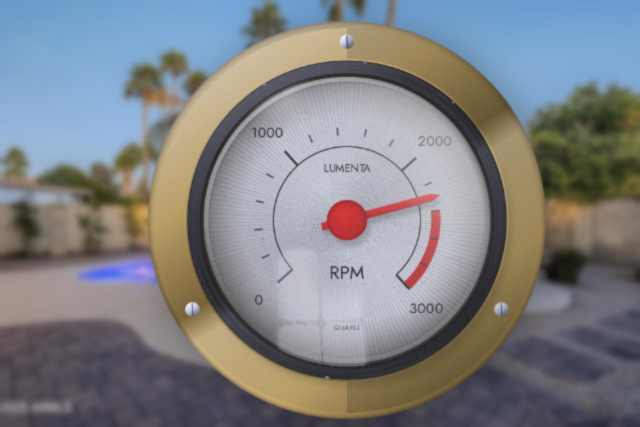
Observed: 2300 (rpm)
